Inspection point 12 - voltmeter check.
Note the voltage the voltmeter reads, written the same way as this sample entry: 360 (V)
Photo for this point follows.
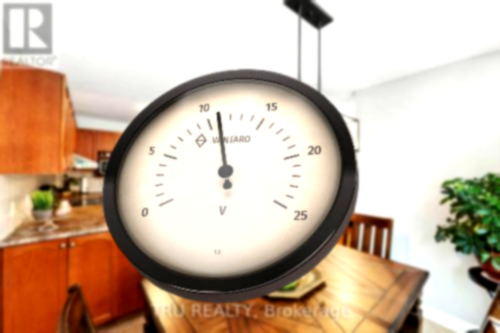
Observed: 11 (V)
